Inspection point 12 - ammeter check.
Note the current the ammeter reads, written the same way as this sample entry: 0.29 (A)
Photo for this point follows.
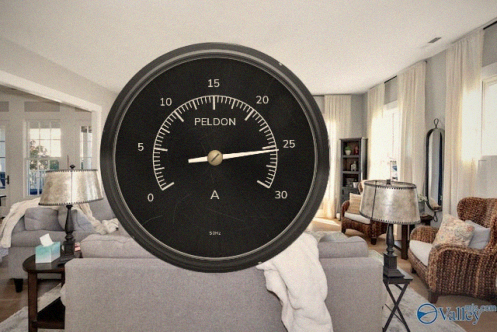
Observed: 25.5 (A)
